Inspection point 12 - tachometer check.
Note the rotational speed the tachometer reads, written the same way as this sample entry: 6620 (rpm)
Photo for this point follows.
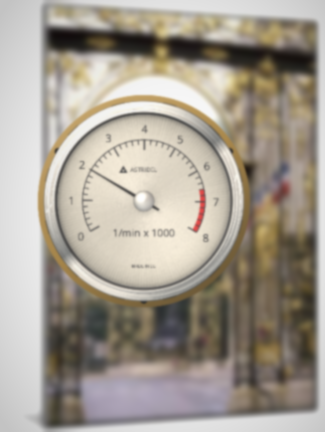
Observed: 2000 (rpm)
